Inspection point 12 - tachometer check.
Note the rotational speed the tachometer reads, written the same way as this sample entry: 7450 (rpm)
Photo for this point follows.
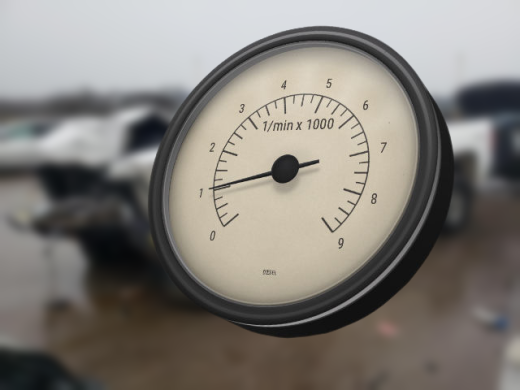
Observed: 1000 (rpm)
